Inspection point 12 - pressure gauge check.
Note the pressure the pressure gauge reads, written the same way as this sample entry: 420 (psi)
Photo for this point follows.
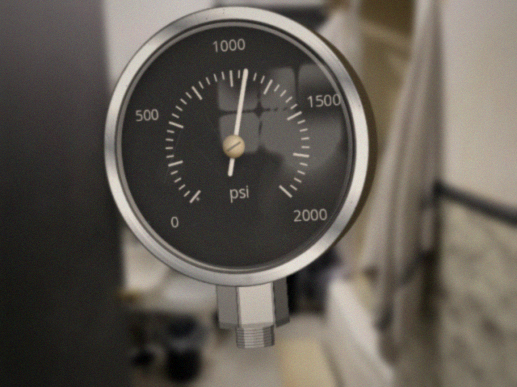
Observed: 1100 (psi)
